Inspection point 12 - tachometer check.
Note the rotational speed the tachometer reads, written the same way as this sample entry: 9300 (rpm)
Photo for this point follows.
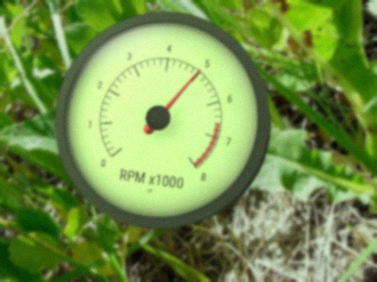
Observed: 5000 (rpm)
